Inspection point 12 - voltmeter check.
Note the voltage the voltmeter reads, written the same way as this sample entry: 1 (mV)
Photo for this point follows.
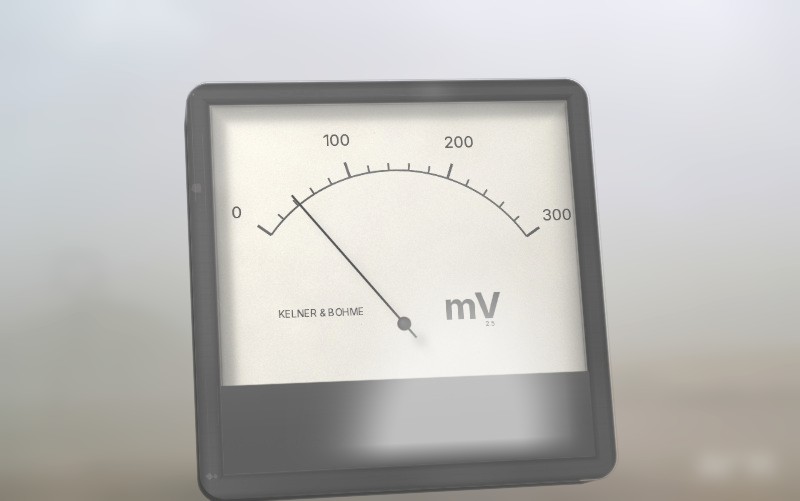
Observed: 40 (mV)
